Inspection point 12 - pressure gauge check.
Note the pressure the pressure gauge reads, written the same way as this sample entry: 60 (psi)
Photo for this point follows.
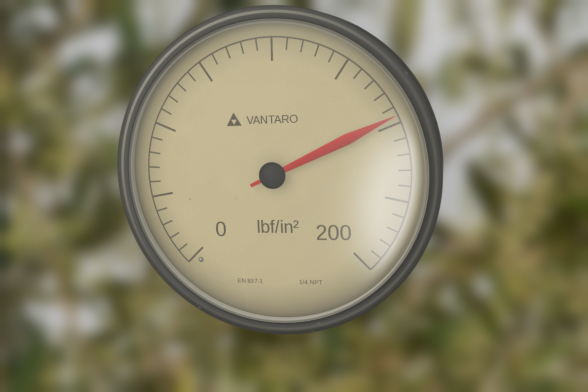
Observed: 147.5 (psi)
